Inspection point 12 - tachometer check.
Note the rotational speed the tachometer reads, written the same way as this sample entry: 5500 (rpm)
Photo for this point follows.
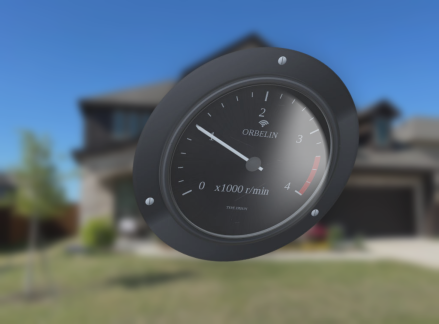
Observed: 1000 (rpm)
